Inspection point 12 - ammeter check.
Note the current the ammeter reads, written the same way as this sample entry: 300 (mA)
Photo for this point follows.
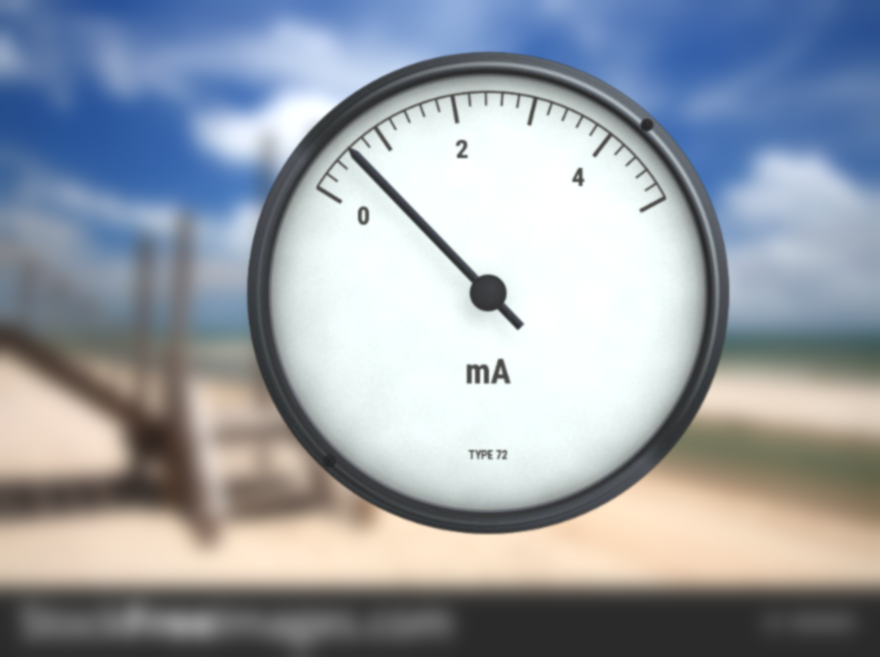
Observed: 0.6 (mA)
